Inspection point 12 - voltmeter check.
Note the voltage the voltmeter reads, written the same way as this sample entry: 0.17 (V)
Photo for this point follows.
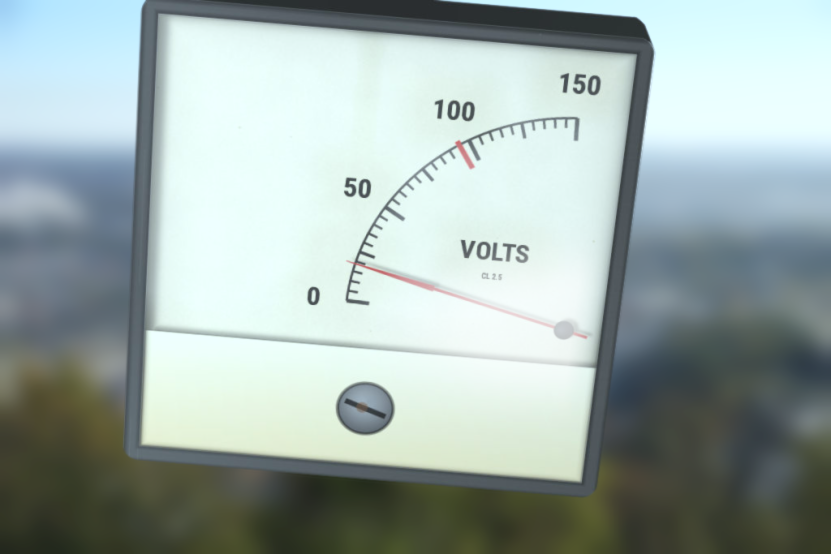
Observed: 20 (V)
